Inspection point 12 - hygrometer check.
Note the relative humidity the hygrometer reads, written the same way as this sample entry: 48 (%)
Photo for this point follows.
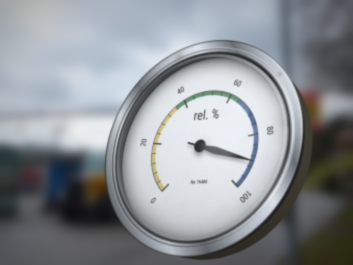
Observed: 90 (%)
